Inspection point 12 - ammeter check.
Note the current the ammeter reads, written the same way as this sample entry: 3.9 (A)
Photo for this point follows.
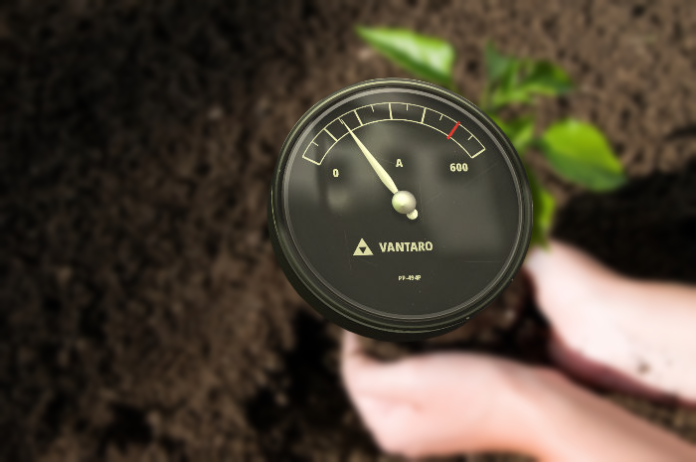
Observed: 150 (A)
